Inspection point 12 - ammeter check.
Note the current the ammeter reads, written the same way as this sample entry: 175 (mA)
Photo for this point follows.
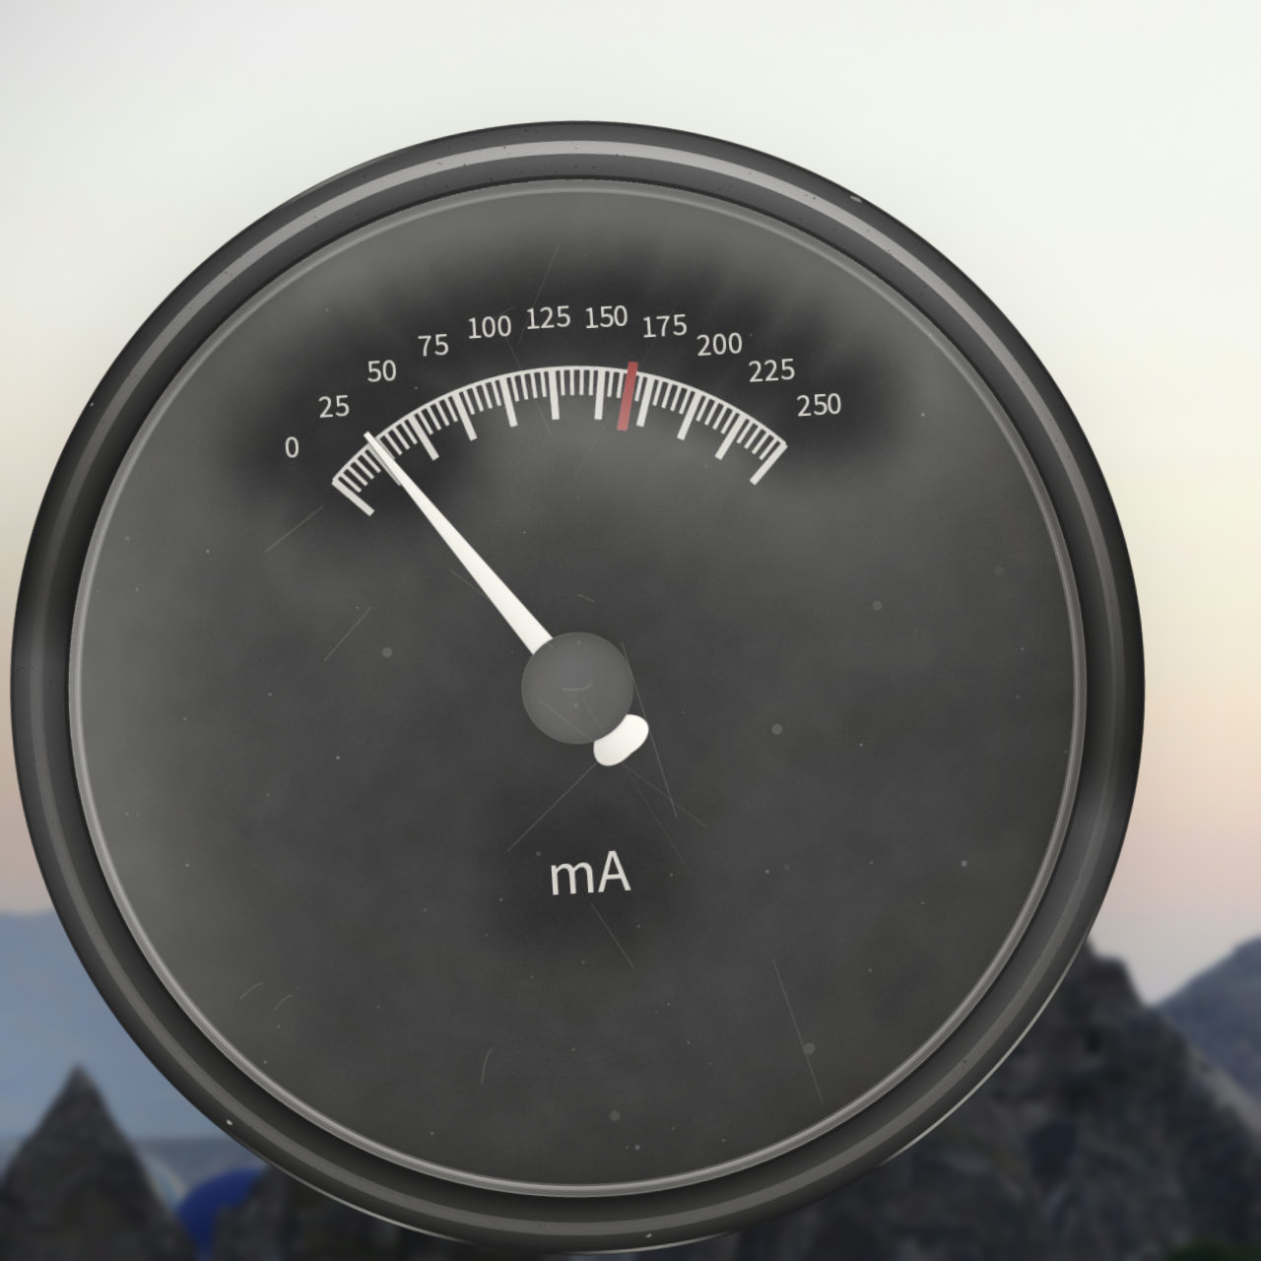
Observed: 27.5 (mA)
